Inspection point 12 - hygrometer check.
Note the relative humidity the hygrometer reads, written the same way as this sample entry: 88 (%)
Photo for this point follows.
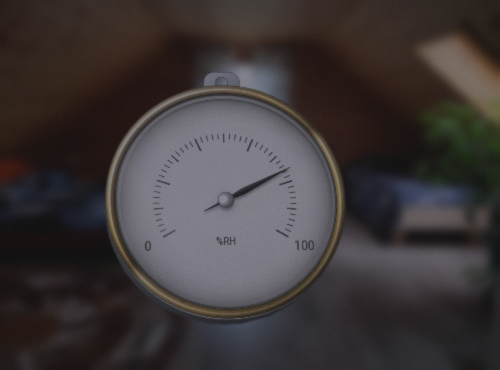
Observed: 76 (%)
